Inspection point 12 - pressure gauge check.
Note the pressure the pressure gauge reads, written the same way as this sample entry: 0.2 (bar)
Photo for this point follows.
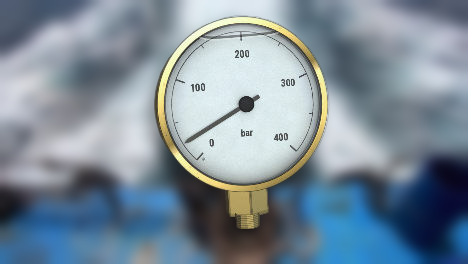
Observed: 25 (bar)
